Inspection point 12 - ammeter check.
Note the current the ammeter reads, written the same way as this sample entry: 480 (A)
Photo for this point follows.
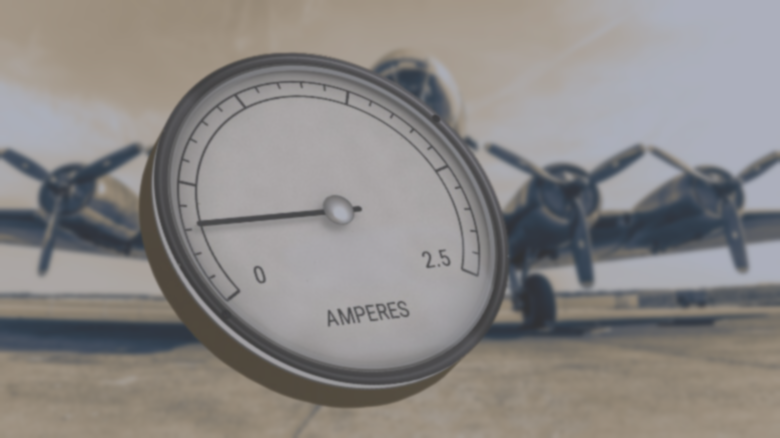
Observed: 0.3 (A)
